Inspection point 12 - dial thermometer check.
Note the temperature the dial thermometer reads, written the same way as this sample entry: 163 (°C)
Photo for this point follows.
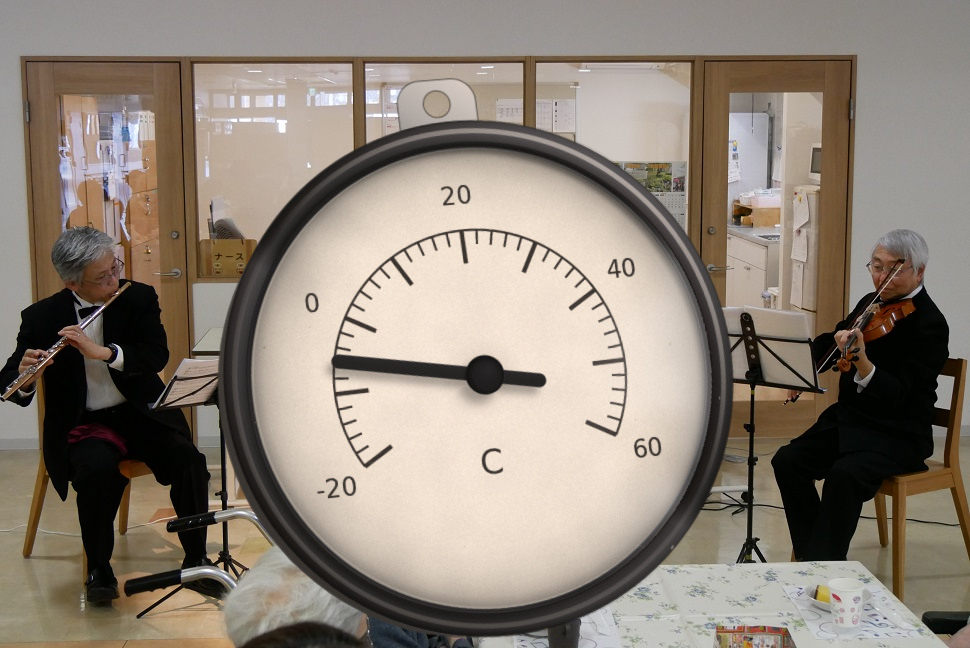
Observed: -6 (°C)
